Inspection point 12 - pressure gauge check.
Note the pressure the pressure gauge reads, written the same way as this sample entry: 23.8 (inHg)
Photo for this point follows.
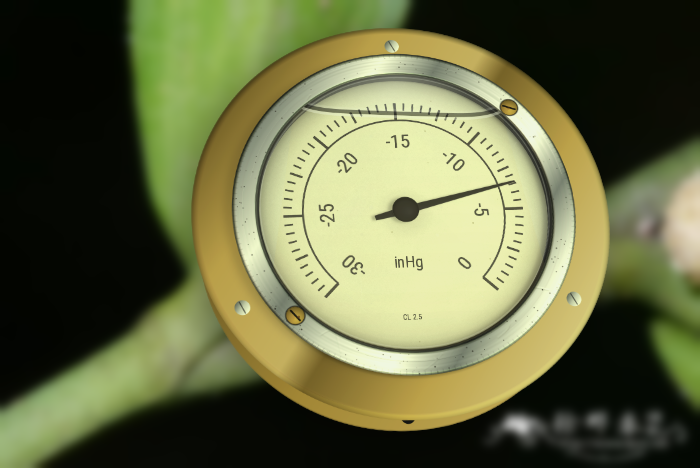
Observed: -6.5 (inHg)
